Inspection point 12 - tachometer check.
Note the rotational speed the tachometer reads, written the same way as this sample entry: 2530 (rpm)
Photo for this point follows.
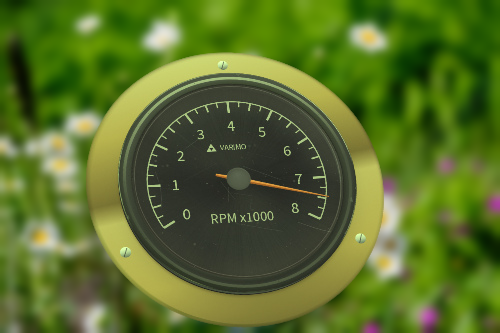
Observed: 7500 (rpm)
